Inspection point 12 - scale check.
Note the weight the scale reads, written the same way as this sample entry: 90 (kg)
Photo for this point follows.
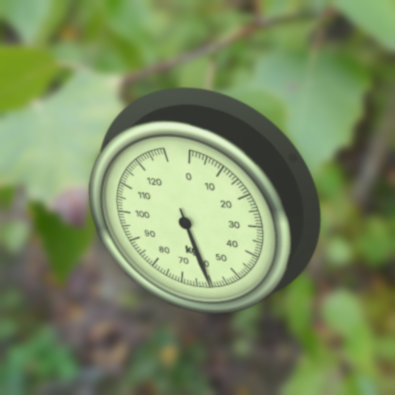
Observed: 60 (kg)
